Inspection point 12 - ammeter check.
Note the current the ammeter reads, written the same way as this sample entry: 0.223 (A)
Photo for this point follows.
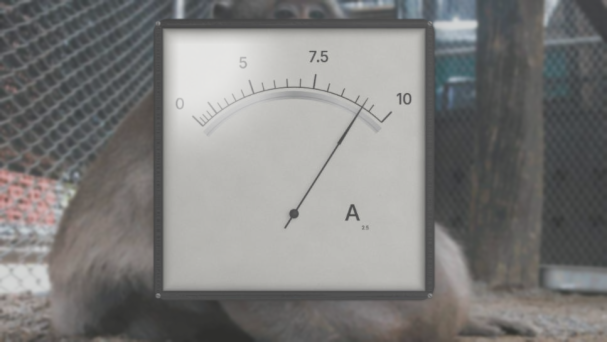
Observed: 9.25 (A)
